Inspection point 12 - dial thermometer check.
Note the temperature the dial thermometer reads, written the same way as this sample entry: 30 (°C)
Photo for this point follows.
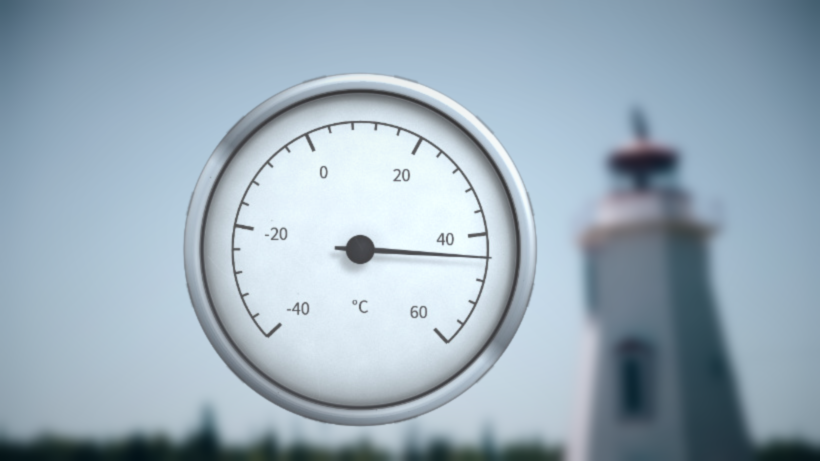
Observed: 44 (°C)
